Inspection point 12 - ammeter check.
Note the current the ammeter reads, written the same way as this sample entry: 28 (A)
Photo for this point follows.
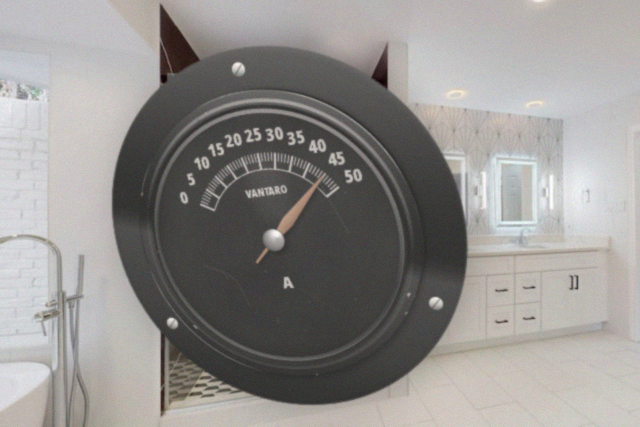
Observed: 45 (A)
